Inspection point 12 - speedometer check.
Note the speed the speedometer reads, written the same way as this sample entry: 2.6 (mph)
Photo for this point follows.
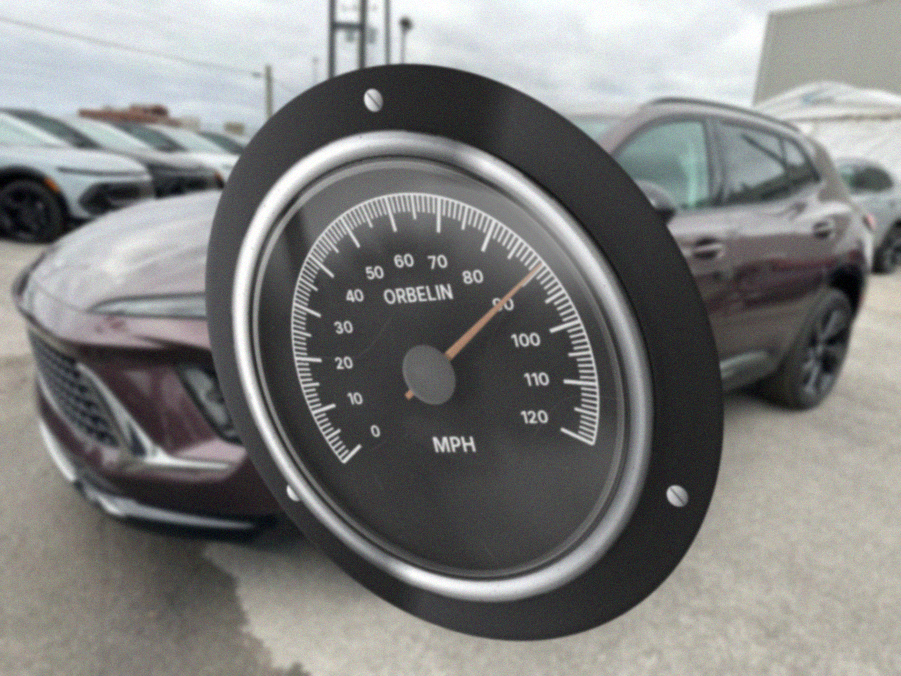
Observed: 90 (mph)
